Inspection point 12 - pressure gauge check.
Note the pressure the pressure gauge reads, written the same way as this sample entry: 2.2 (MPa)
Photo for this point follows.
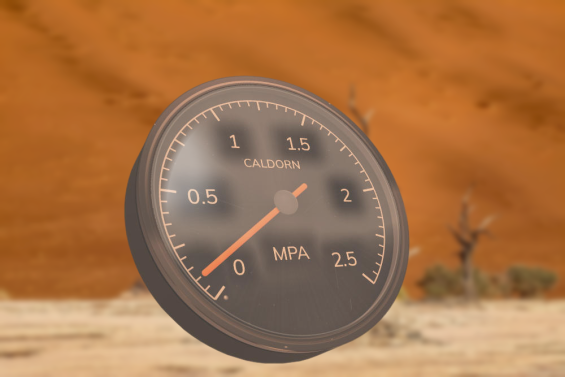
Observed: 0.1 (MPa)
